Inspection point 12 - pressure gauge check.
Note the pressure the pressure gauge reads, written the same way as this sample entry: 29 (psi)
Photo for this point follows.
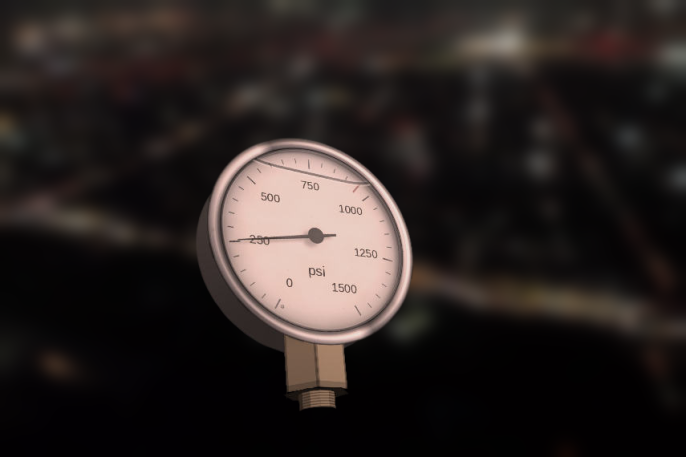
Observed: 250 (psi)
